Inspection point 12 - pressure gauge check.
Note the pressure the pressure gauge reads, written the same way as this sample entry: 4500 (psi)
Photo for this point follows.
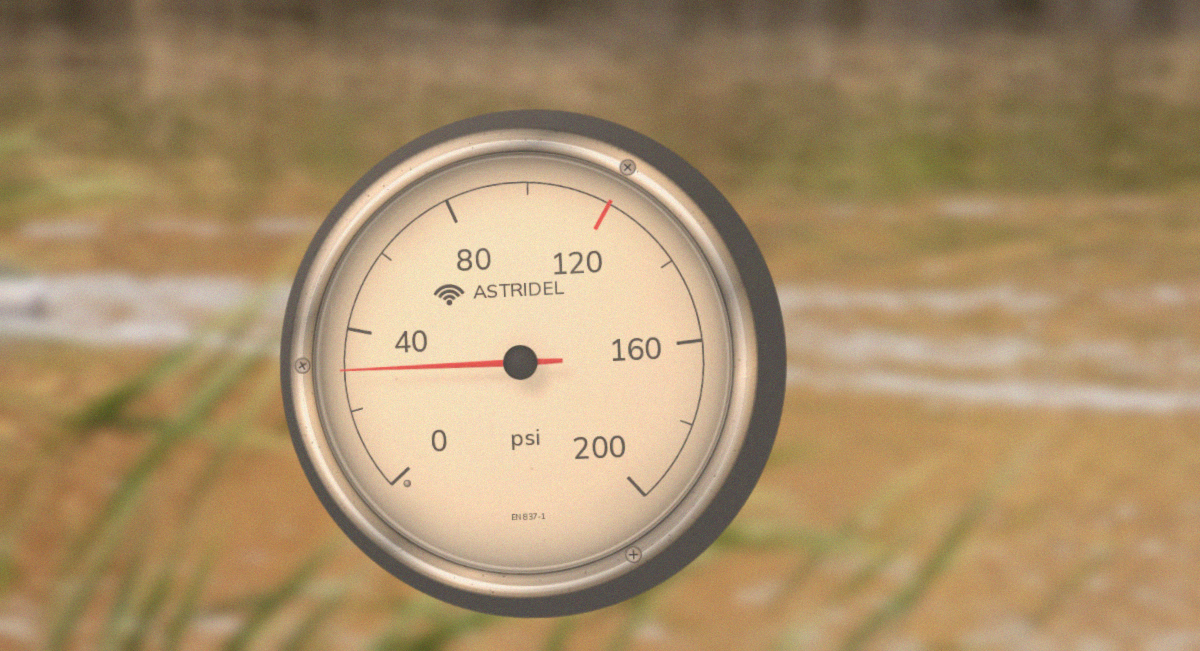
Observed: 30 (psi)
